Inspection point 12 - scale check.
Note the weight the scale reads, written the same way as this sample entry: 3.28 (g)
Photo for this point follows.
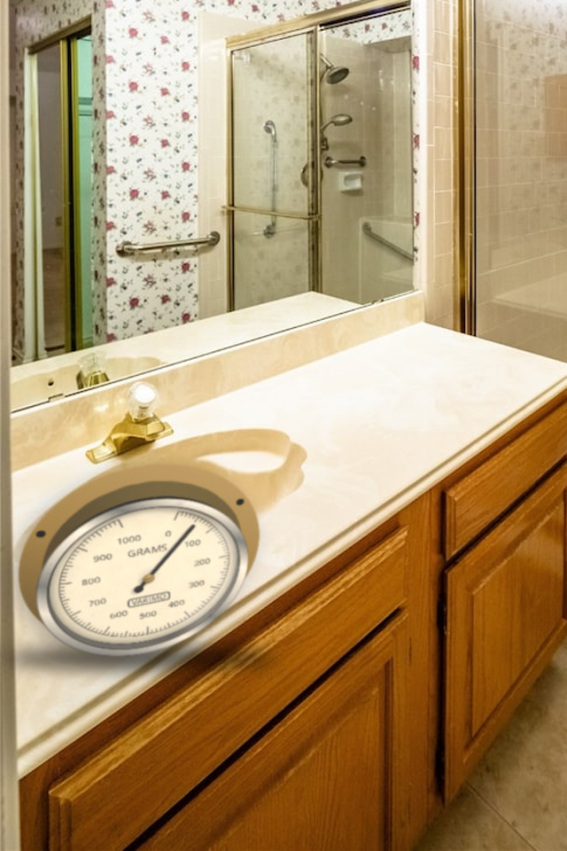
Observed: 50 (g)
